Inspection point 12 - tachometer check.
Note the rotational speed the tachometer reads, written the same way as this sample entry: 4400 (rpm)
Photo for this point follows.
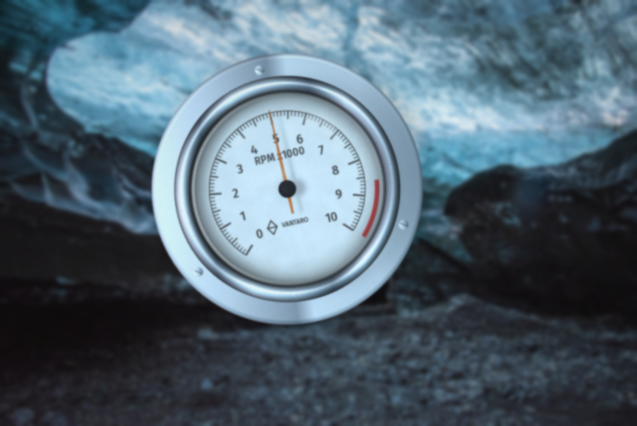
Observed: 5000 (rpm)
